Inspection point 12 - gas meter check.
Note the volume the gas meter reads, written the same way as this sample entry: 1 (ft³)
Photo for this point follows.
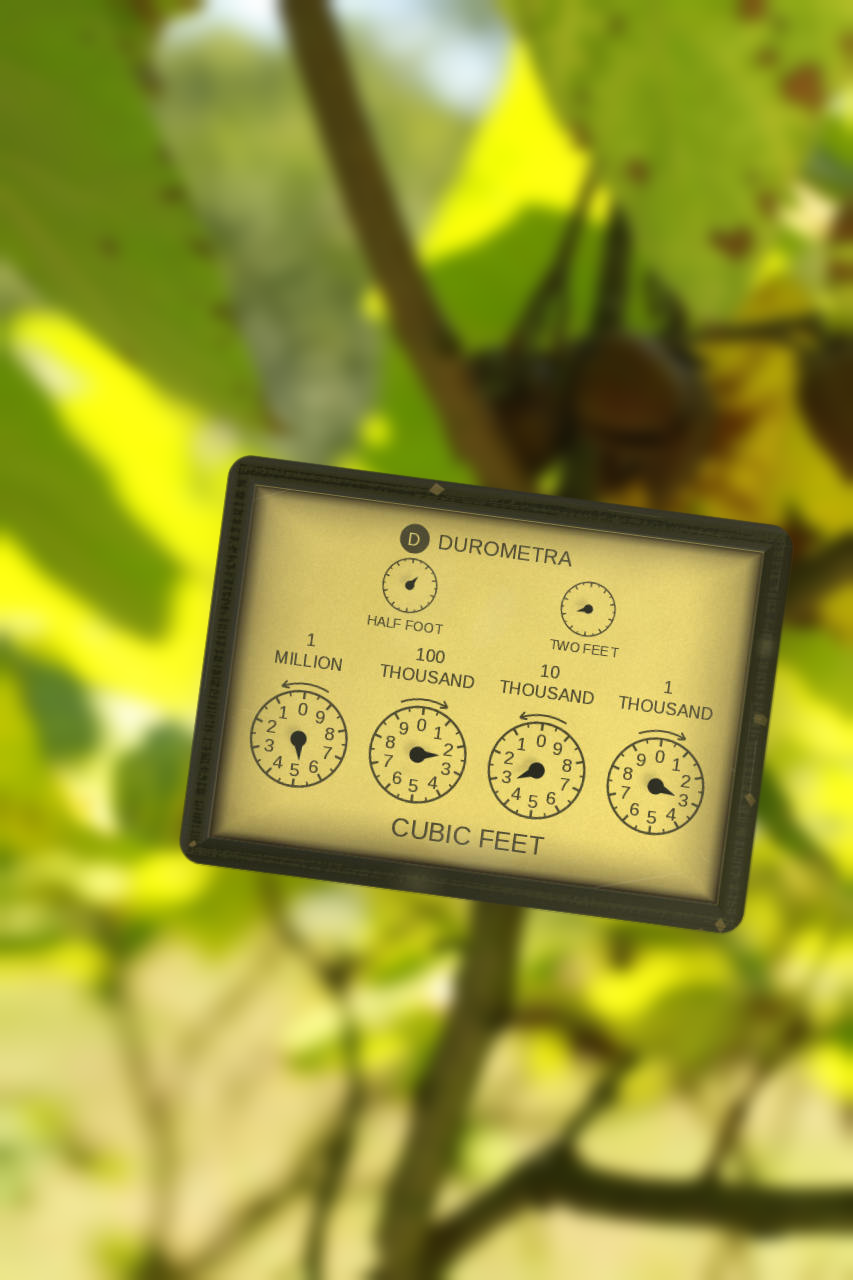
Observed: 523300 (ft³)
